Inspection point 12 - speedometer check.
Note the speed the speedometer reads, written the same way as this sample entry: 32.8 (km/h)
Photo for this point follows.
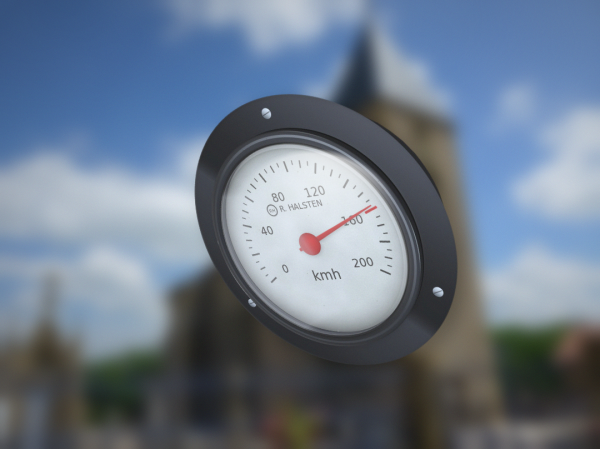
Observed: 157.5 (km/h)
